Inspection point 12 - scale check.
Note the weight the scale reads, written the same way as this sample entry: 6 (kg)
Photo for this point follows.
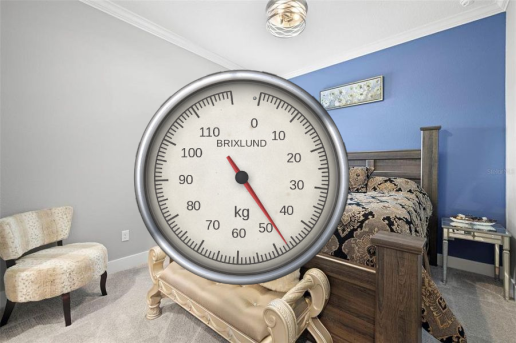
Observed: 47 (kg)
